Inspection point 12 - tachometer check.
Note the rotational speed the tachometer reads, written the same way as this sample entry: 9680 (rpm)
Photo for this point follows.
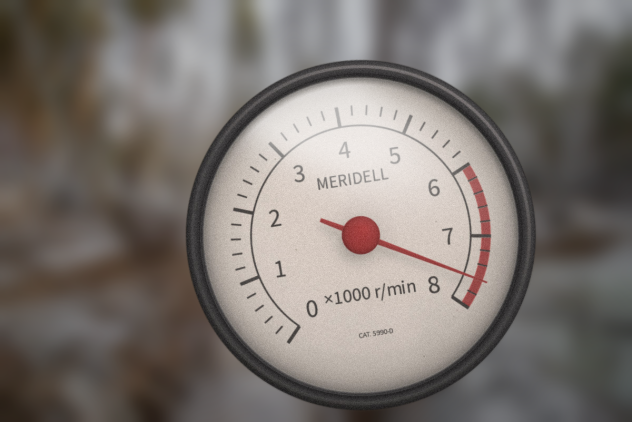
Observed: 7600 (rpm)
